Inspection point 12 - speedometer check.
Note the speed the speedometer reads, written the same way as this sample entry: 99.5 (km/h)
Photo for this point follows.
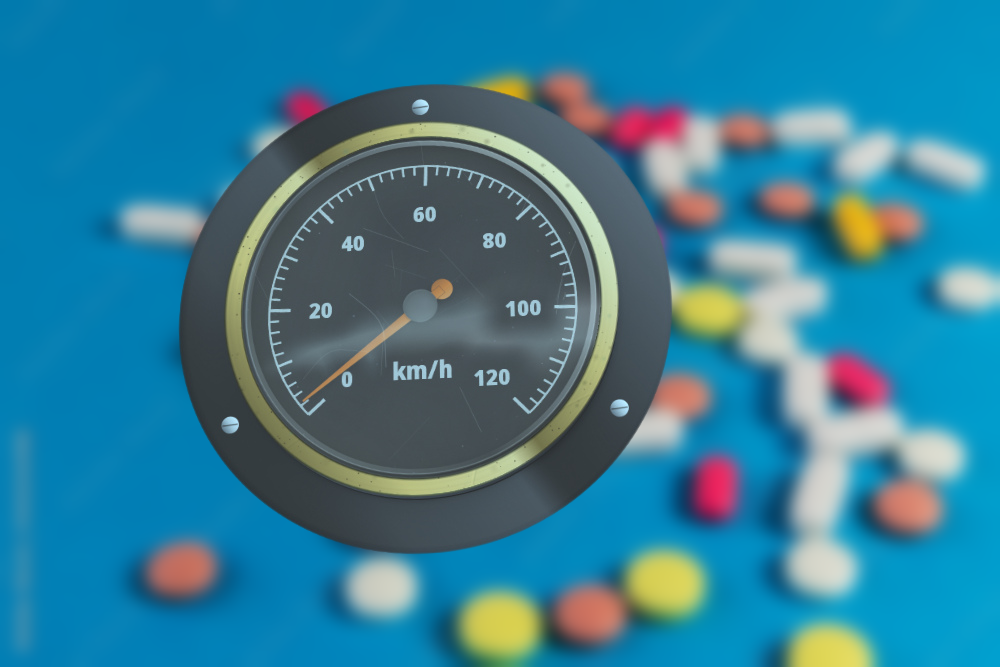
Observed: 2 (km/h)
